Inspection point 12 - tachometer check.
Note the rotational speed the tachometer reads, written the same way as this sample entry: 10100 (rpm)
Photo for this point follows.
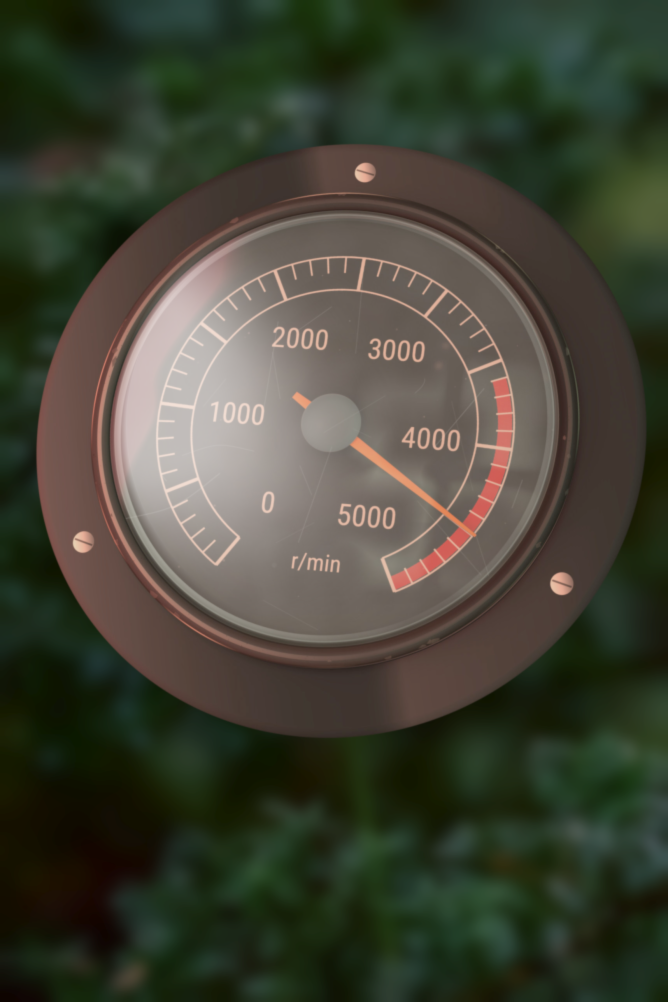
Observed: 4500 (rpm)
